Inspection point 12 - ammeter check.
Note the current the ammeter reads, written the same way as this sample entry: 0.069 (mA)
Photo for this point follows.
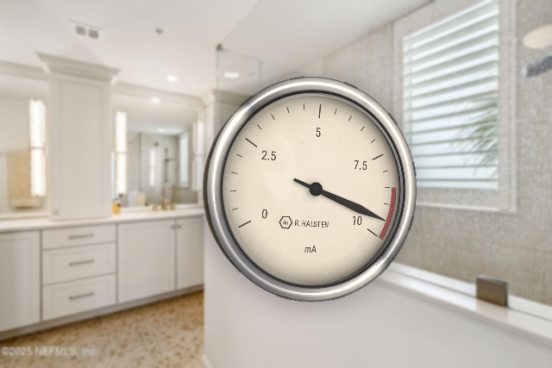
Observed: 9.5 (mA)
